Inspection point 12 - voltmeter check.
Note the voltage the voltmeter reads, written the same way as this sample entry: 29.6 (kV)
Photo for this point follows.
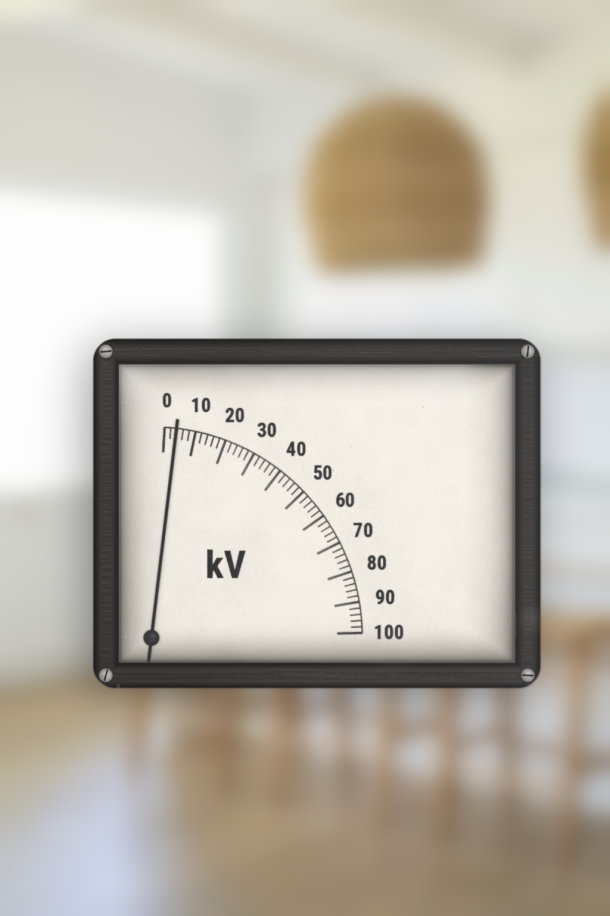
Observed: 4 (kV)
